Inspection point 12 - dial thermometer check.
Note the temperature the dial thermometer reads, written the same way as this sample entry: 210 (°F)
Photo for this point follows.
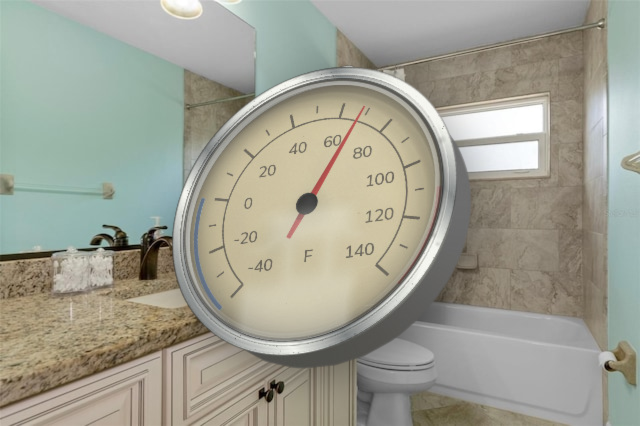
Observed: 70 (°F)
